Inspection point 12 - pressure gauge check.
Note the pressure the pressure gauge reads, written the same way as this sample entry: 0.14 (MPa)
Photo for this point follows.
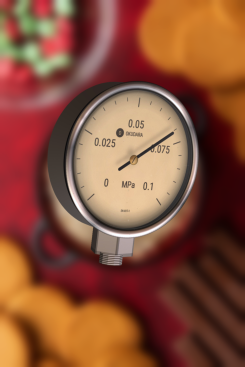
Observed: 0.07 (MPa)
